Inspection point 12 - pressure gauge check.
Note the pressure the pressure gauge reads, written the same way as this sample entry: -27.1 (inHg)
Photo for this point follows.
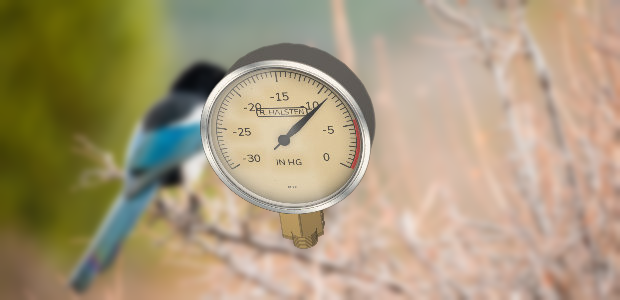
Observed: -9 (inHg)
